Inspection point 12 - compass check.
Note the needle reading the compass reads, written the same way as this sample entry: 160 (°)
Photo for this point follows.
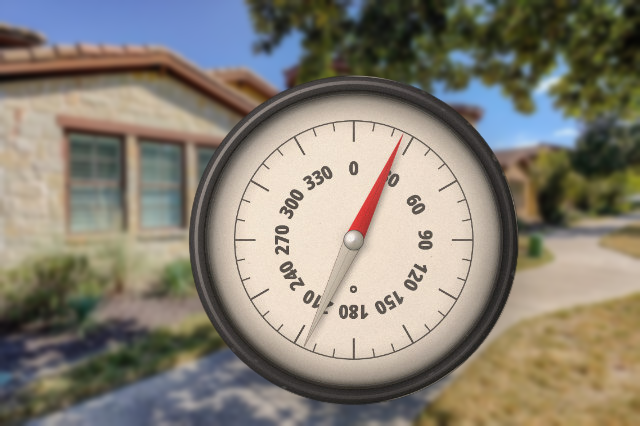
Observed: 25 (°)
